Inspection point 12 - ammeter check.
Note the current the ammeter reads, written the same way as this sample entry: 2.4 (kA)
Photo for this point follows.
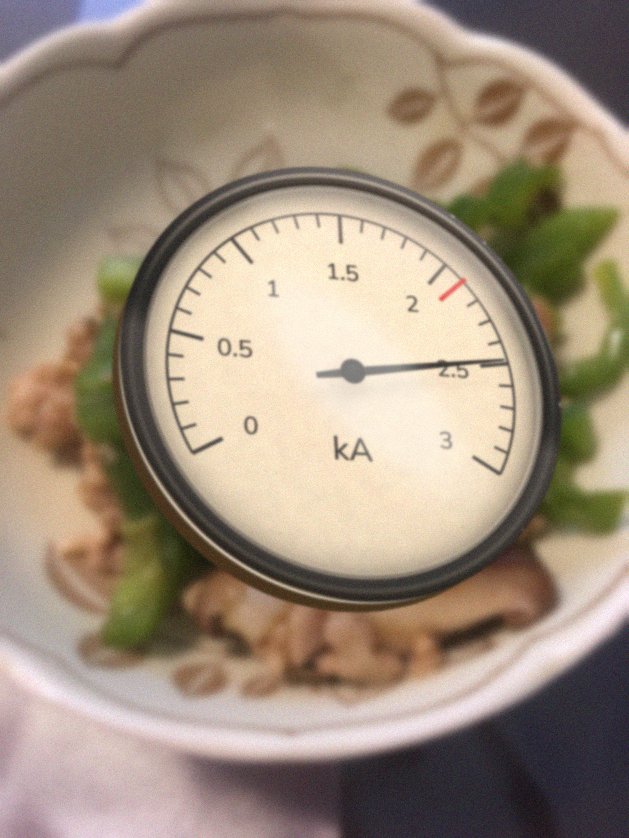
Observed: 2.5 (kA)
